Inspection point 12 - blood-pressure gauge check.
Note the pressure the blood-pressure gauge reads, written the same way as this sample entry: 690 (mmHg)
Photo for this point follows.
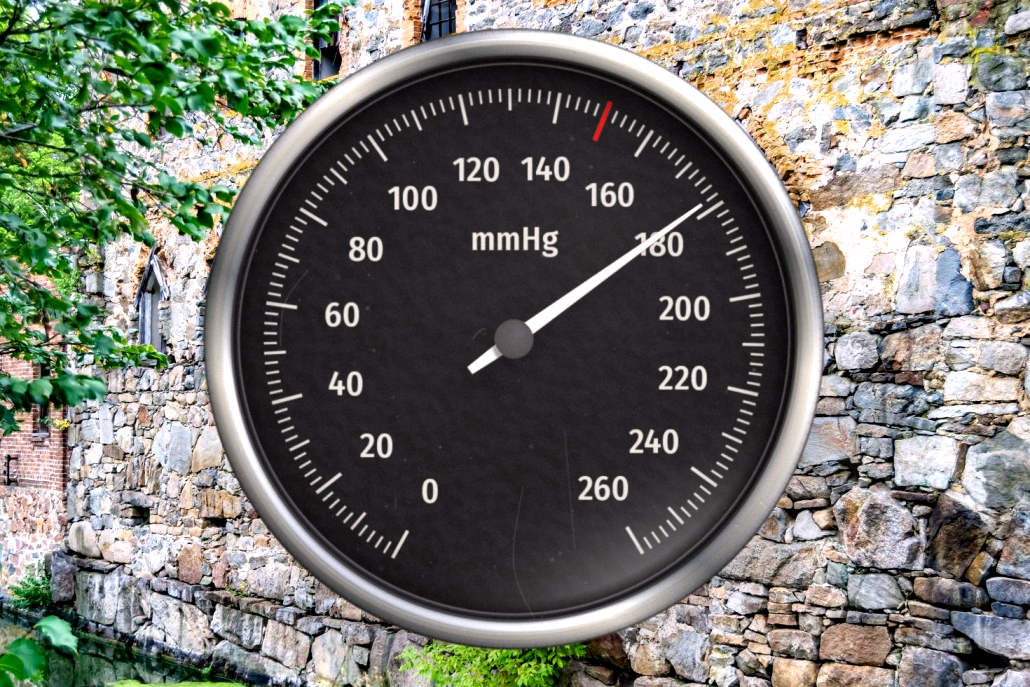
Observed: 178 (mmHg)
